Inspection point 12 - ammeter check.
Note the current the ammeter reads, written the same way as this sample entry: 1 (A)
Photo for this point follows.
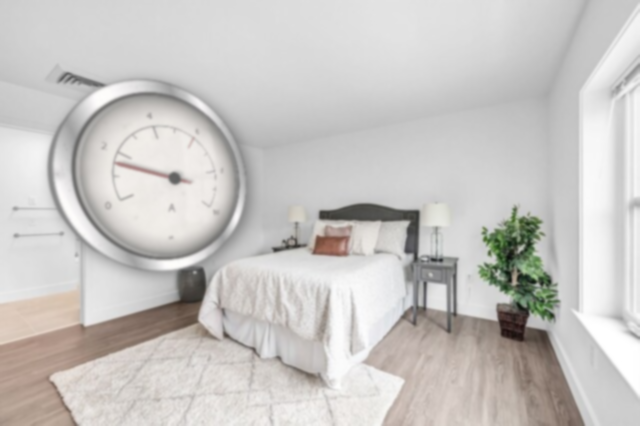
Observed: 1.5 (A)
